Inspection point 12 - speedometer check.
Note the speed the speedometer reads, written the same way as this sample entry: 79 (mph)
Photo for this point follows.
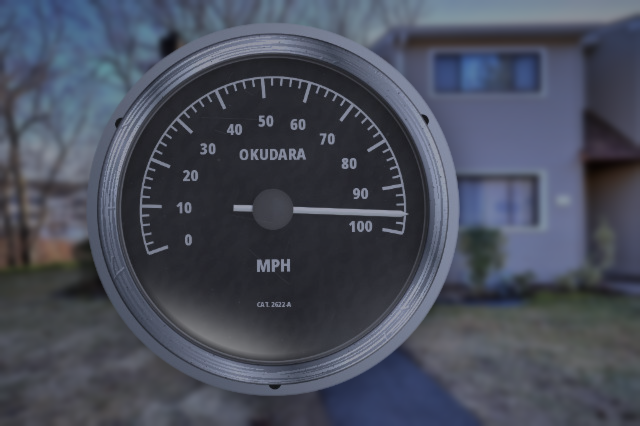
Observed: 96 (mph)
